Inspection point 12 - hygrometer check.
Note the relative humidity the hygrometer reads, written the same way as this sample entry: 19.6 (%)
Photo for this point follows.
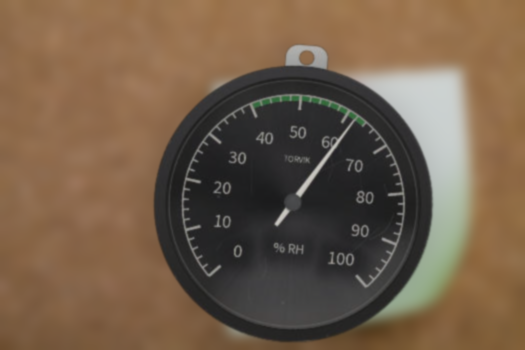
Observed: 62 (%)
